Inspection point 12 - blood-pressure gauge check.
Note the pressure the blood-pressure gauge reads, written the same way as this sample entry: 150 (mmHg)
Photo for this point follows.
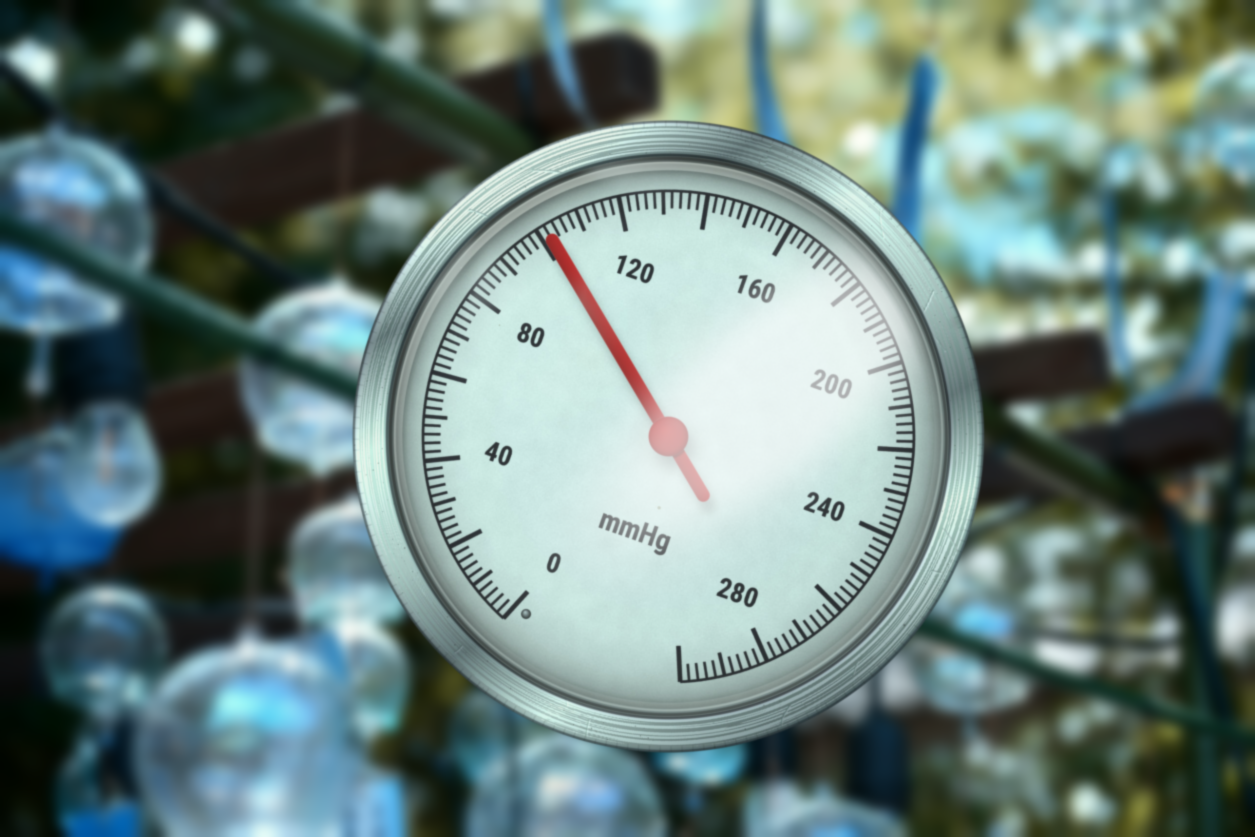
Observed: 102 (mmHg)
